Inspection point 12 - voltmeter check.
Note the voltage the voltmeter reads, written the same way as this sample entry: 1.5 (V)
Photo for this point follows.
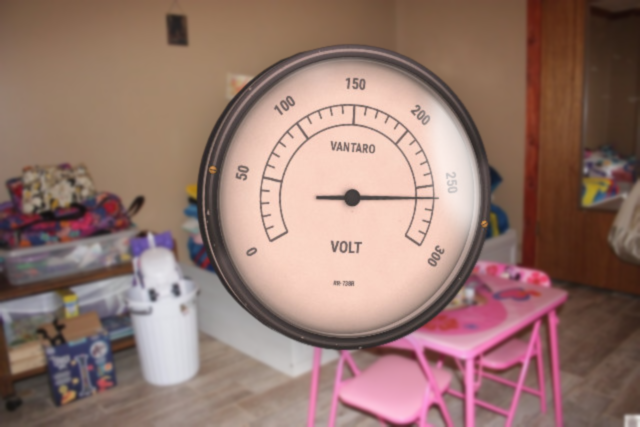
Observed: 260 (V)
